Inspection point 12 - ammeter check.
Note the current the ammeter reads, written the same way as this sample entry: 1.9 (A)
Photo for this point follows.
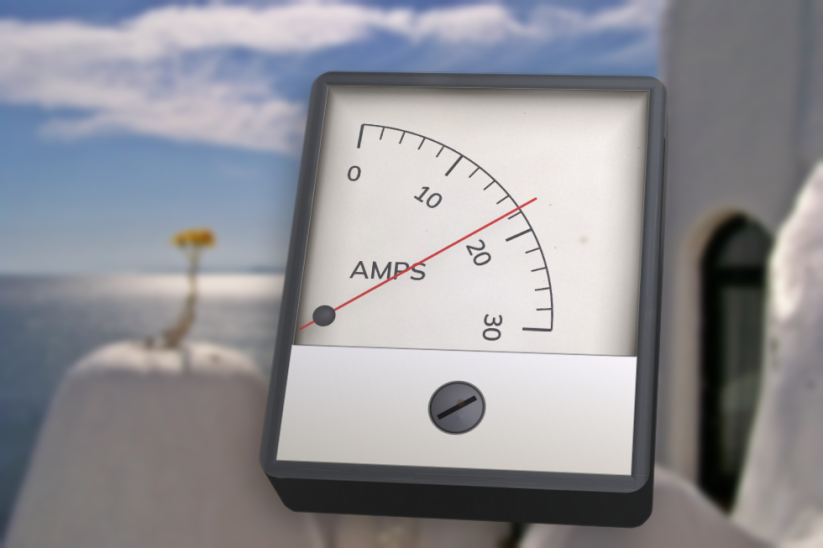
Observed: 18 (A)
